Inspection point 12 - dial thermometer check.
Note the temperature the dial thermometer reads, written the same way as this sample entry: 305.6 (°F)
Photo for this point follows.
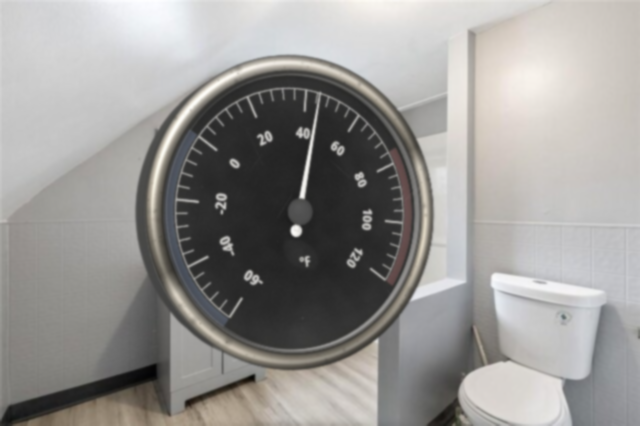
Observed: 44 (°F)
